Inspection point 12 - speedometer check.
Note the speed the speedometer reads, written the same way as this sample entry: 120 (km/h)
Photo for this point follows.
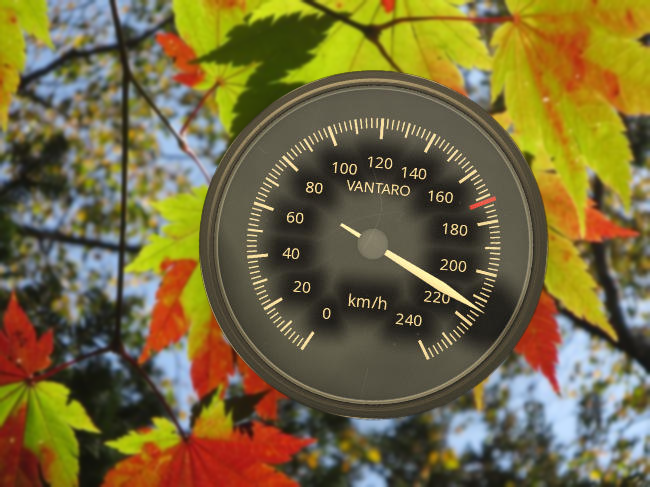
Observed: 214 (km/h)
